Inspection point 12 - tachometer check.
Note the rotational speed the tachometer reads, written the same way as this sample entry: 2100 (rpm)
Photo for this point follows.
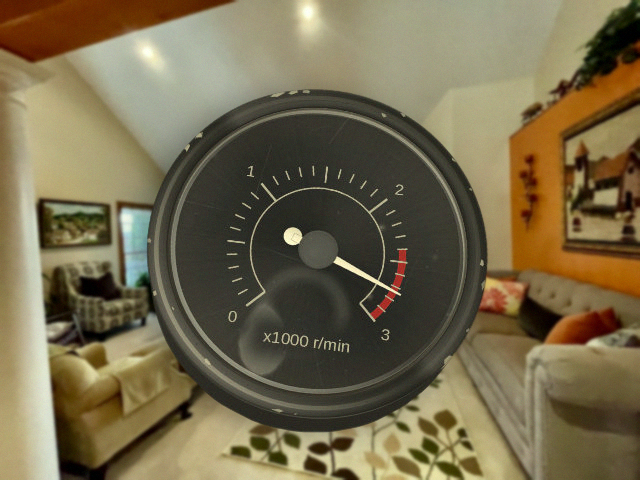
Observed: 2750 (rpm)
